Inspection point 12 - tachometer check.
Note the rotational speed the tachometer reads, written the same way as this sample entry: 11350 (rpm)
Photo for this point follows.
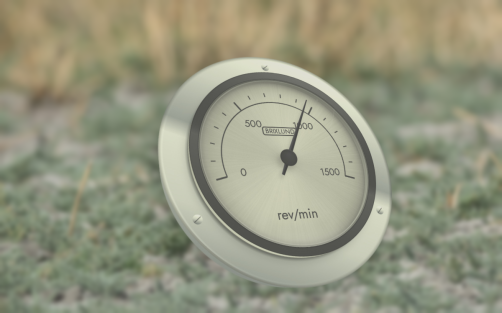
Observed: 950 (rpm)
